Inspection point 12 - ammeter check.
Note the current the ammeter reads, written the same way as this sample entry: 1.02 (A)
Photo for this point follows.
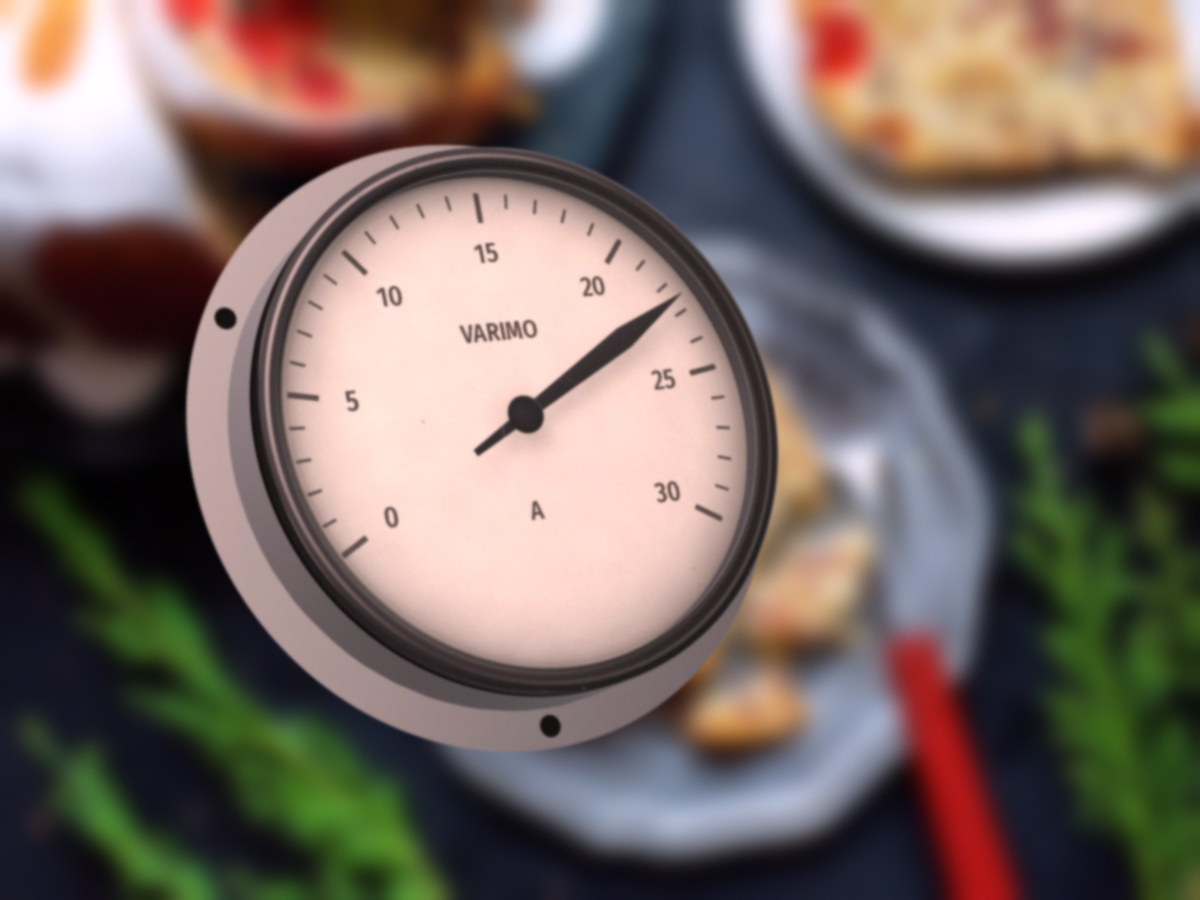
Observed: 22.5 (A)
